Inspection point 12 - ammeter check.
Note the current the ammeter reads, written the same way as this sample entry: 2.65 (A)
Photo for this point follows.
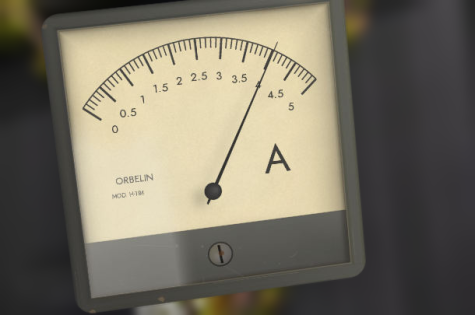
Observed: 4 (A)
